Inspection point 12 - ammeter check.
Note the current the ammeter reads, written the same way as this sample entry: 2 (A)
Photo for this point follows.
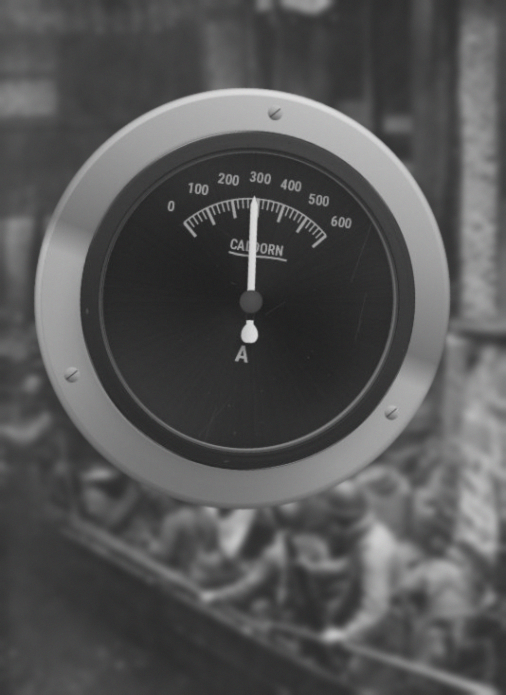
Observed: 280 (A)
